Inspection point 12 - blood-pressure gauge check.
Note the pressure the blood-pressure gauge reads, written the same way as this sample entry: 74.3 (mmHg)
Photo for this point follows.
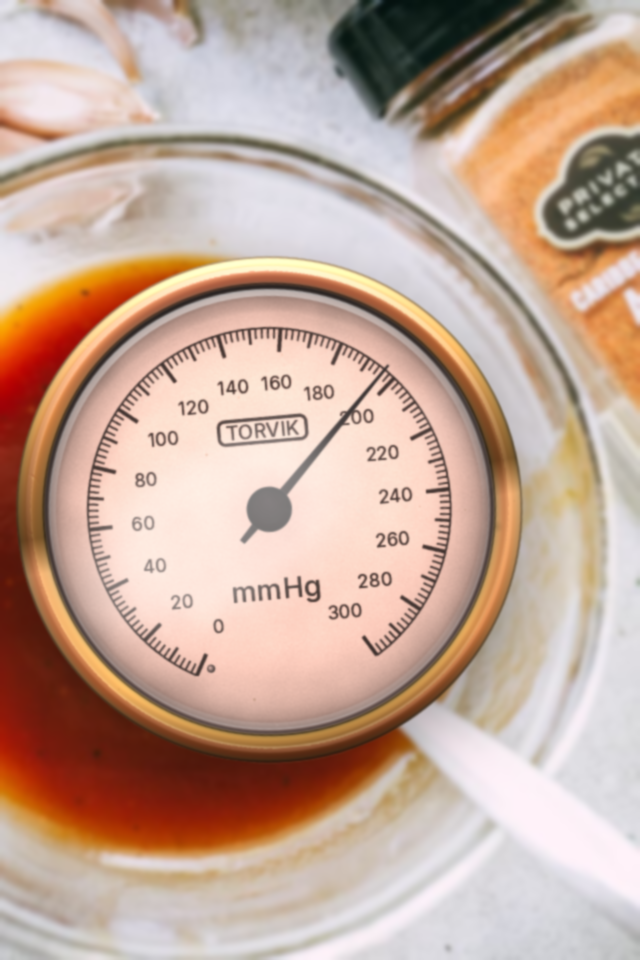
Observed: 196 (mmHg)
